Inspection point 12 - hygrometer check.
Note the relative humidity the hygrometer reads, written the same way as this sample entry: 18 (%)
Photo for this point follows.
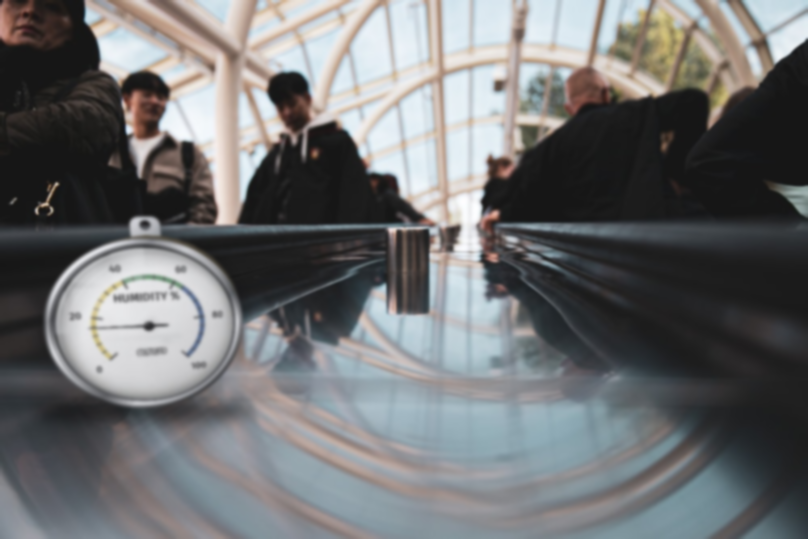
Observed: 16 (%)
